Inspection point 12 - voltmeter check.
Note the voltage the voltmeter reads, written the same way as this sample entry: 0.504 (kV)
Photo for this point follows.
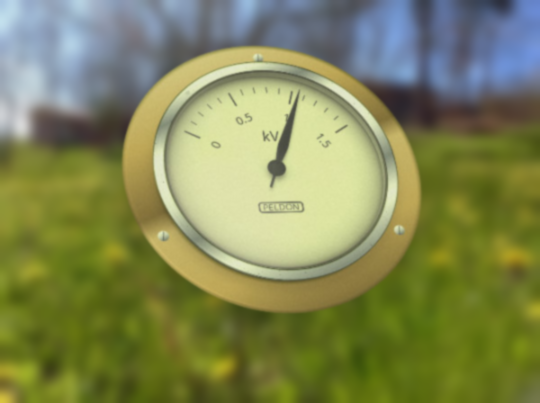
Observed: 1.05 (kV)
